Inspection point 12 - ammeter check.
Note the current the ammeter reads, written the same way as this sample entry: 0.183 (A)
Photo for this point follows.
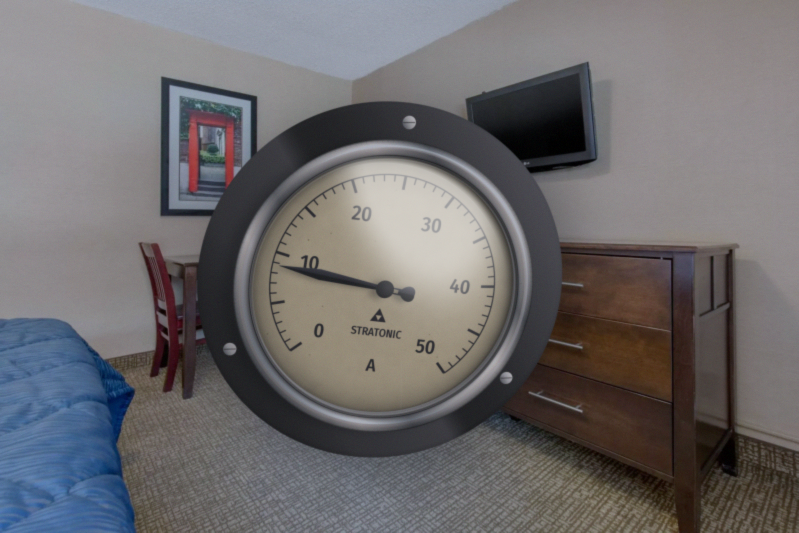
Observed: 9 (A)
